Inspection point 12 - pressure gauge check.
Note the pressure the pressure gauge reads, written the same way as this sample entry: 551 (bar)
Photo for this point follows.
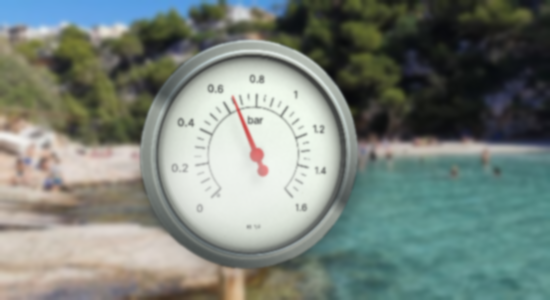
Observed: 0.65 (bar)
